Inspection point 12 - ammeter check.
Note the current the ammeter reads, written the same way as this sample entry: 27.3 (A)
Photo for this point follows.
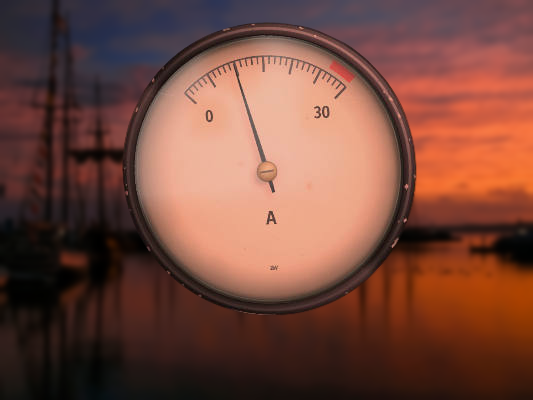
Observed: 10 (A)
